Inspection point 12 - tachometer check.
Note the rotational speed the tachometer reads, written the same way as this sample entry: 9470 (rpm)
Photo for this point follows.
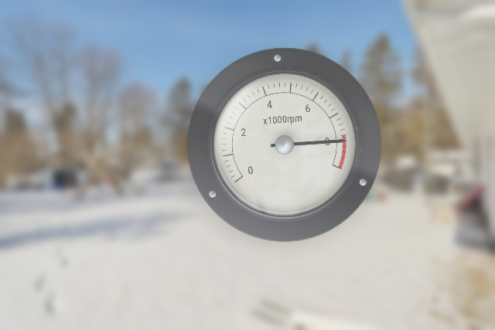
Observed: 8000 (rpm)
